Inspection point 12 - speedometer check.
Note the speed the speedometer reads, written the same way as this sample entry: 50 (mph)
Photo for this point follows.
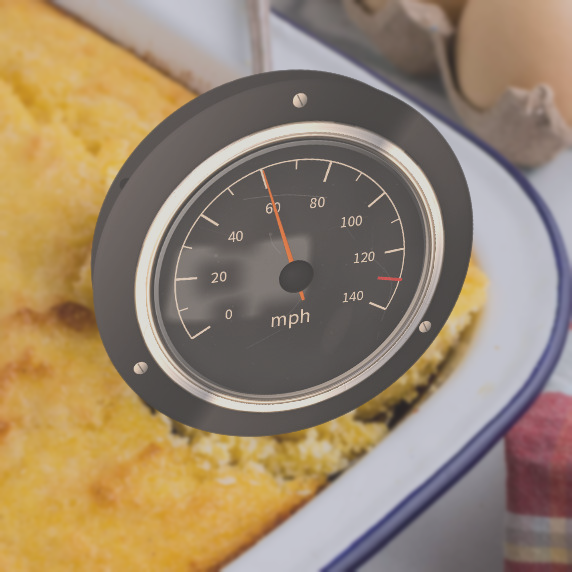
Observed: 60 (mph)
